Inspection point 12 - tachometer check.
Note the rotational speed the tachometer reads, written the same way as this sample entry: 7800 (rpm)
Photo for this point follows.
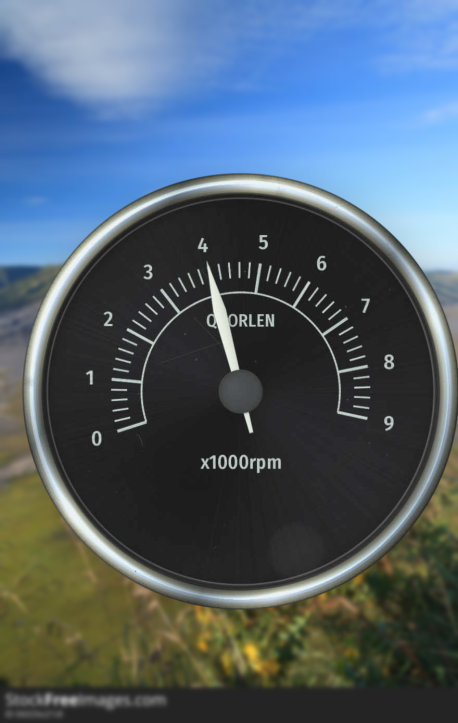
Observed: 4000 (rpm)
